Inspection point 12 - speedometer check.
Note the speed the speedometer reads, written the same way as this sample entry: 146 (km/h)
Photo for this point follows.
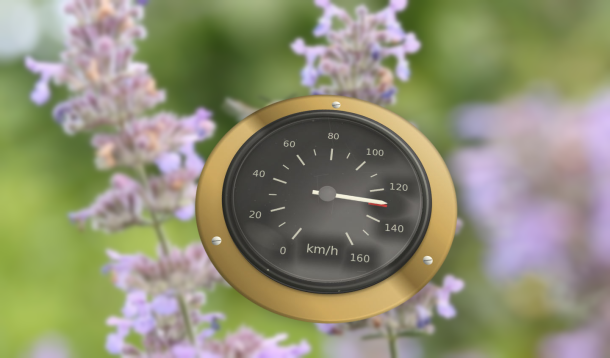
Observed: 130 (km/h)
